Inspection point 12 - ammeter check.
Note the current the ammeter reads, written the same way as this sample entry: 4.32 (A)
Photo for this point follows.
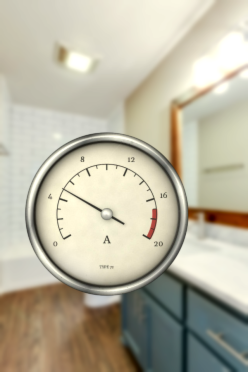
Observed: 5 (A)
